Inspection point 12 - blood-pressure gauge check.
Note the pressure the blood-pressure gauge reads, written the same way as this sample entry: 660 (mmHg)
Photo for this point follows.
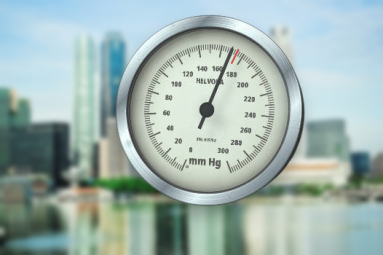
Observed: 170 (mmHg)
